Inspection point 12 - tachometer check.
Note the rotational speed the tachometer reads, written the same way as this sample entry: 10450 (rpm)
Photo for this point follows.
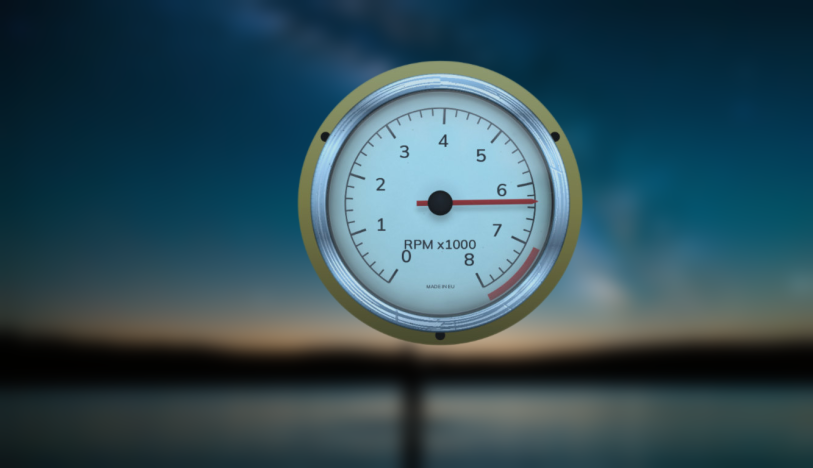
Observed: 6300 (rpm)
